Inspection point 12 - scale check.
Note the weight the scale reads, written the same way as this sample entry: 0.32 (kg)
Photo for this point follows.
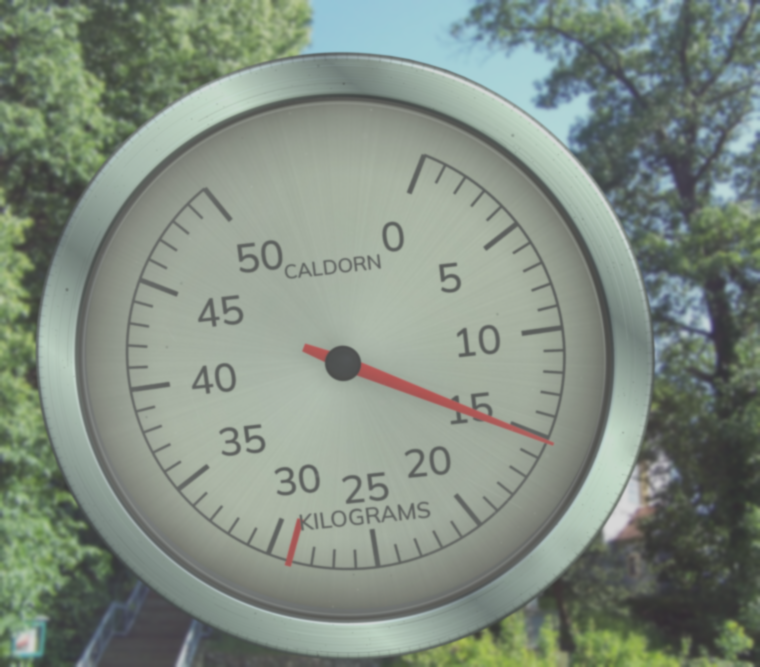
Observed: 15 (kg)
